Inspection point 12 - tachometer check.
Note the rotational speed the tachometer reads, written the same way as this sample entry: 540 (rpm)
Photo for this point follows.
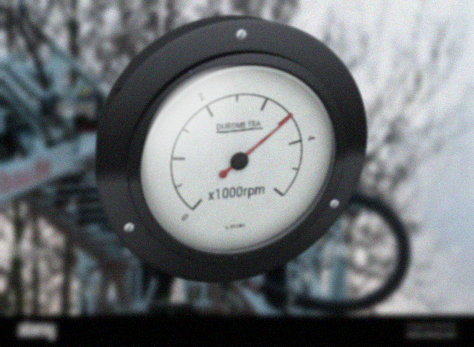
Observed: 3500 (rpm)
